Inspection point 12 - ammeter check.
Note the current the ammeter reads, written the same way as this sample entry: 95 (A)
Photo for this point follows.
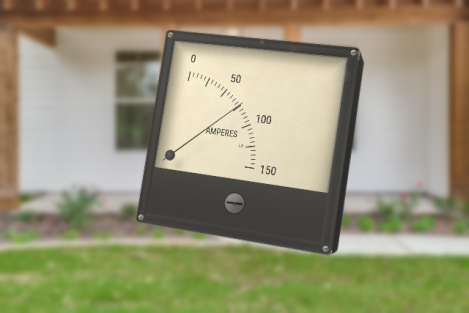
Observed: 75 (A)
